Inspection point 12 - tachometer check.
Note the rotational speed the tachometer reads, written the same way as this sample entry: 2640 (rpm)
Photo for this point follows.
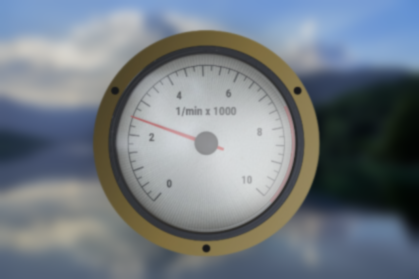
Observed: 2500 (rpm)
